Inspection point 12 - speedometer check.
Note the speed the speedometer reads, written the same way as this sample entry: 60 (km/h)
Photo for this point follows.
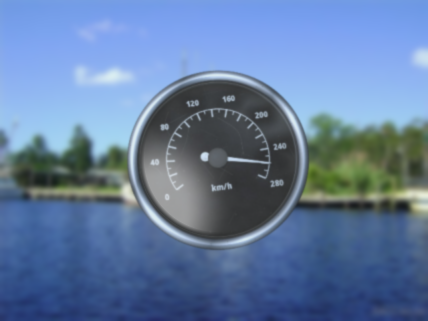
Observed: 260 (km/h)
